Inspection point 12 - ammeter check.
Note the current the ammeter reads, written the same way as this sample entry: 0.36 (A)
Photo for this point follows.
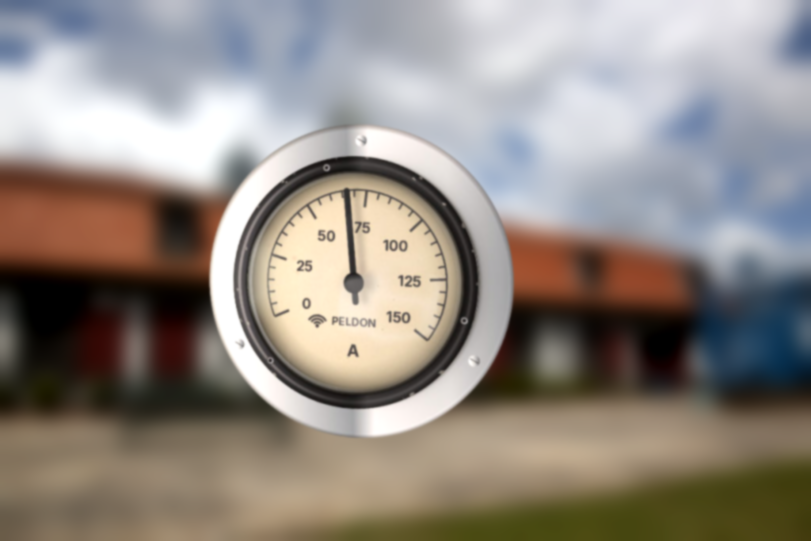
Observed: 67.5 (A)
